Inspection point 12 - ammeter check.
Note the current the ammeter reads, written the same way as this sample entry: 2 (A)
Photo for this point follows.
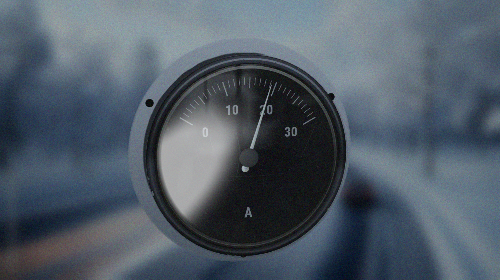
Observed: 19 (A)
